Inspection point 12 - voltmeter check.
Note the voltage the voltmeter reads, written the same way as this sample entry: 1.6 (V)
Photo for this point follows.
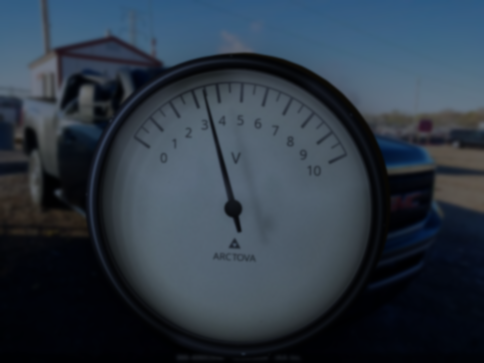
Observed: 3.5 (V)
